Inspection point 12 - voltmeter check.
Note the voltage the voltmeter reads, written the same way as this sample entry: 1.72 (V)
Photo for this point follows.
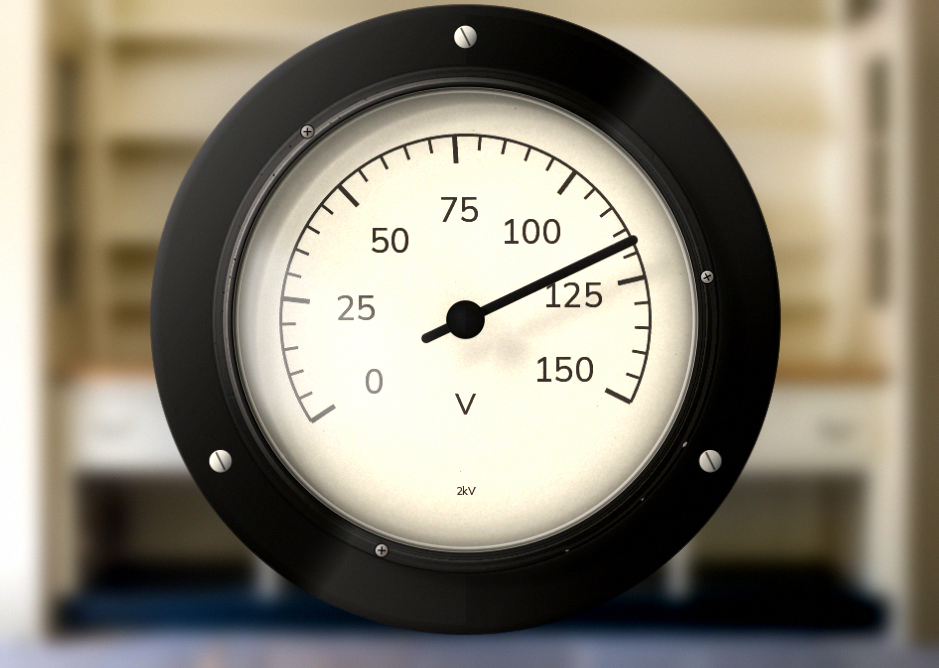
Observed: 117.5 (V)
